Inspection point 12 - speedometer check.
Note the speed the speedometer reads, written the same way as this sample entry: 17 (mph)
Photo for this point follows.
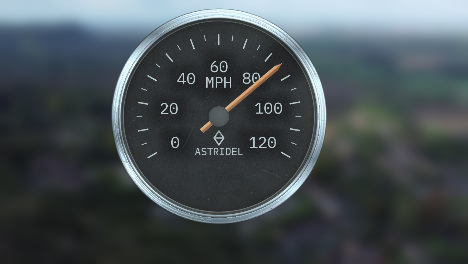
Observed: 85 (mph)
